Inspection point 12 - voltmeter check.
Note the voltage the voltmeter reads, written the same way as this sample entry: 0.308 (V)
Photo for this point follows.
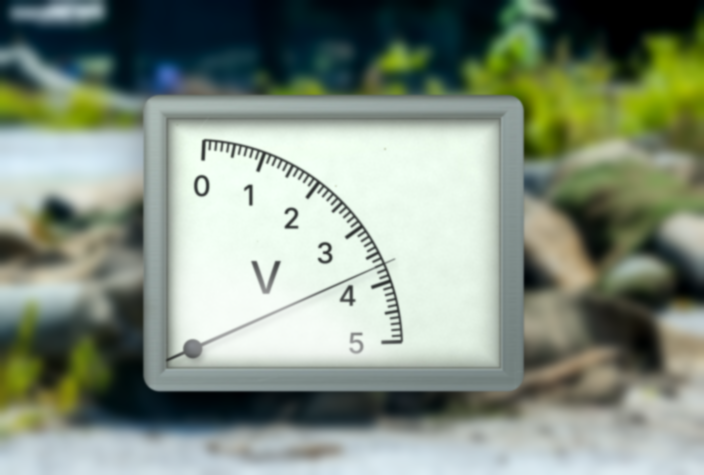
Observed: 3.7 (V)
